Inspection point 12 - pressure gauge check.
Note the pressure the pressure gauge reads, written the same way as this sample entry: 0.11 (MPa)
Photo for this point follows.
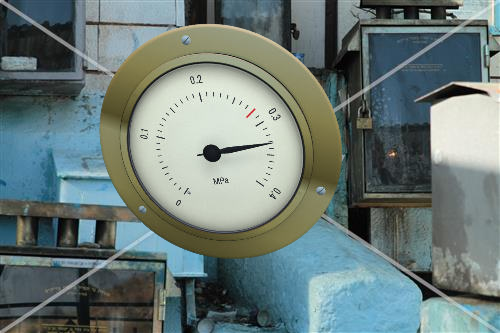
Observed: 0.33 (MPa)
